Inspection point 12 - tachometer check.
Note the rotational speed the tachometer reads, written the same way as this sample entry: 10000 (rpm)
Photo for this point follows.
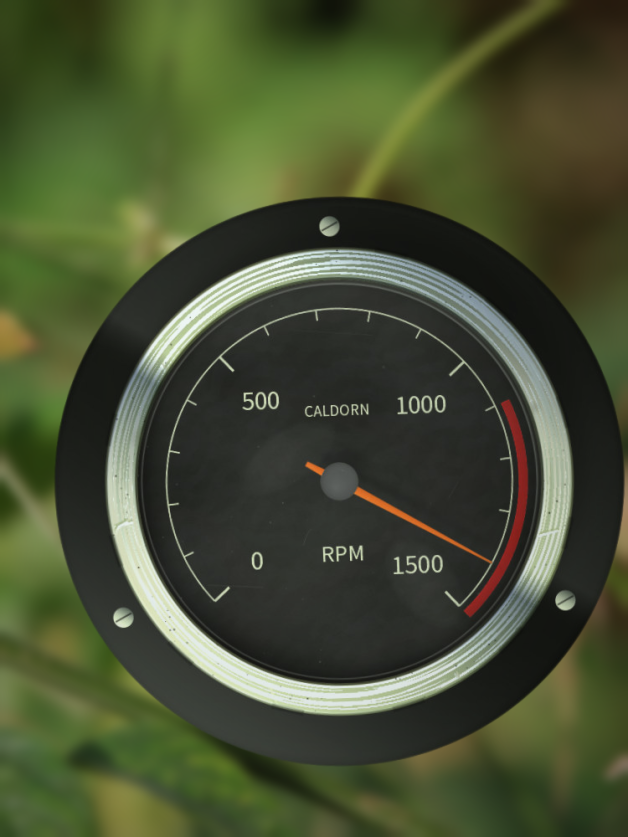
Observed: 1400 (rpm)
